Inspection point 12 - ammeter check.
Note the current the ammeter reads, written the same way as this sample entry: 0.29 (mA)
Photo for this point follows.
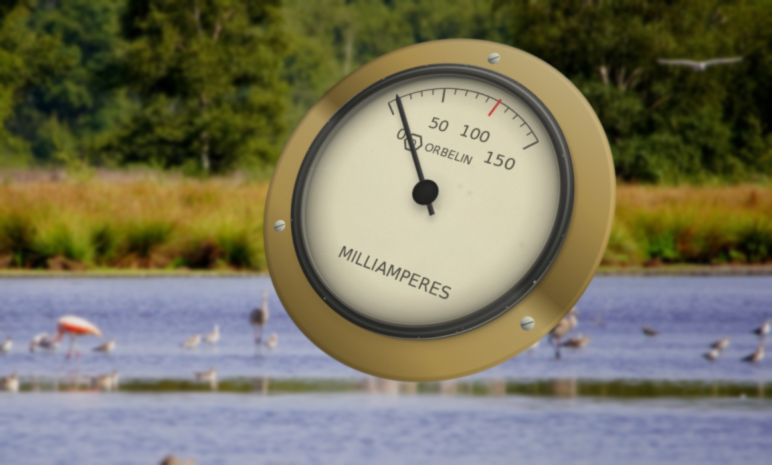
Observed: 10 (mA)
